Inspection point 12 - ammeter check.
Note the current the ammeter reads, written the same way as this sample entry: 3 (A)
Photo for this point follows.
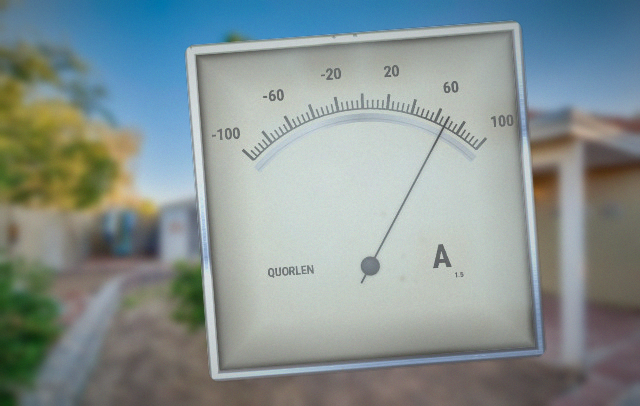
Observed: 68 (A)
